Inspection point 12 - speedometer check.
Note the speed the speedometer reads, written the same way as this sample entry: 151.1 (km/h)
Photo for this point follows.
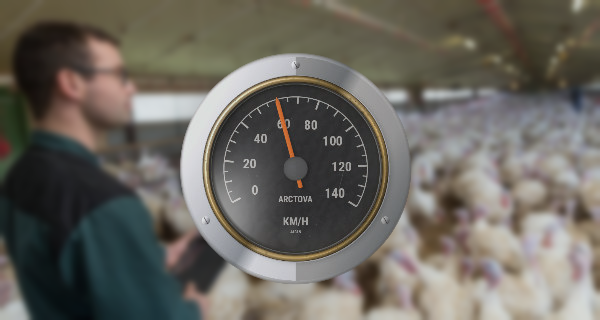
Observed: 60 (km/h)
